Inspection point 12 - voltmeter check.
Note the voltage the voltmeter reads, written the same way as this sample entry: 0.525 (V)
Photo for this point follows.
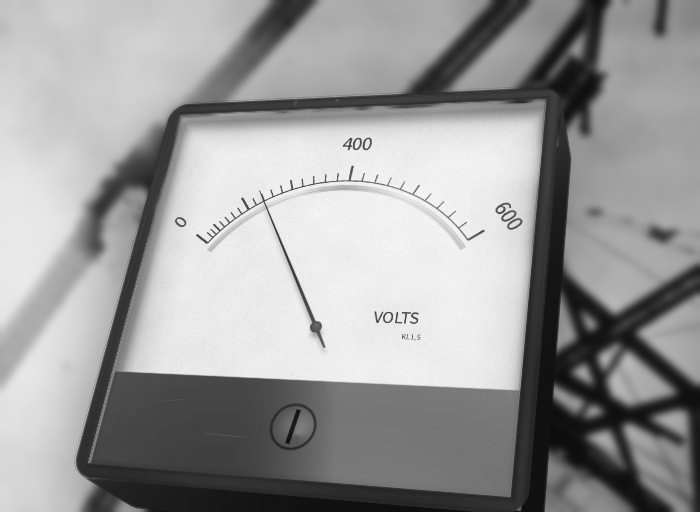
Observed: 240 (V)
